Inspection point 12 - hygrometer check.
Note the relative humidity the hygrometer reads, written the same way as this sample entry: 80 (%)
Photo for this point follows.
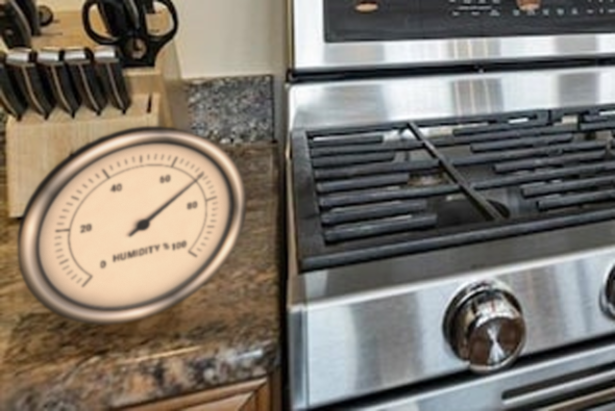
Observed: 70 (%)
